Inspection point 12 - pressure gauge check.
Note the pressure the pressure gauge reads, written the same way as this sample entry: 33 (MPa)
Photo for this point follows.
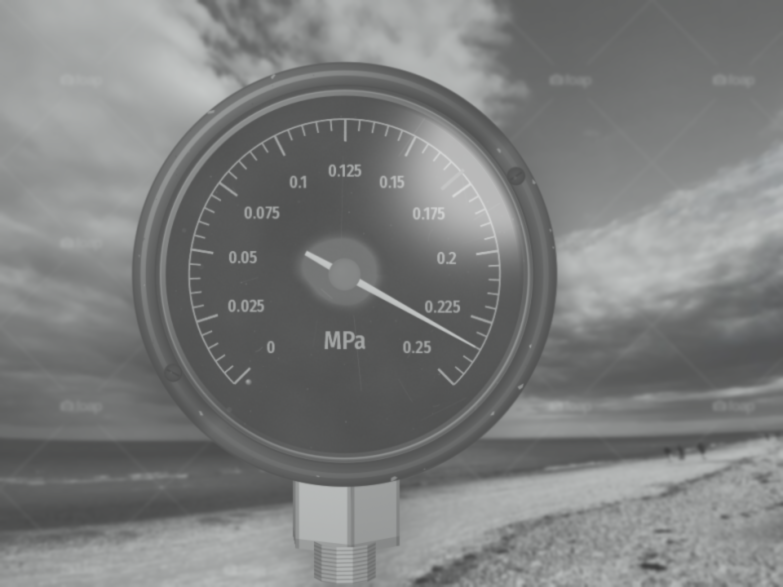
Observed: 0.235 (MPa)
